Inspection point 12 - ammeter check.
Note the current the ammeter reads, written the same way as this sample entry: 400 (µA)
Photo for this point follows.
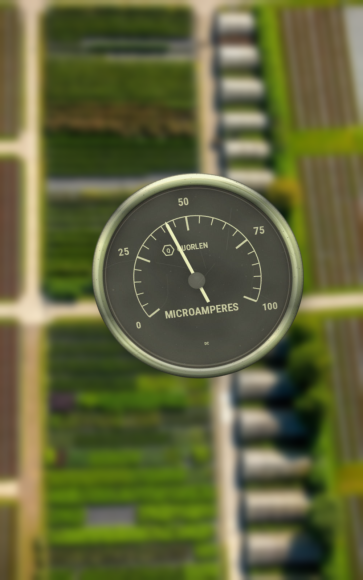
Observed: 42.5 (µA)
